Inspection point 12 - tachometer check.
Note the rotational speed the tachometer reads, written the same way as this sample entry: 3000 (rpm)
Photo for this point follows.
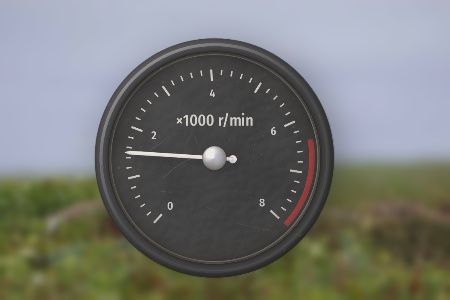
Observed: 1500 (rpm)
